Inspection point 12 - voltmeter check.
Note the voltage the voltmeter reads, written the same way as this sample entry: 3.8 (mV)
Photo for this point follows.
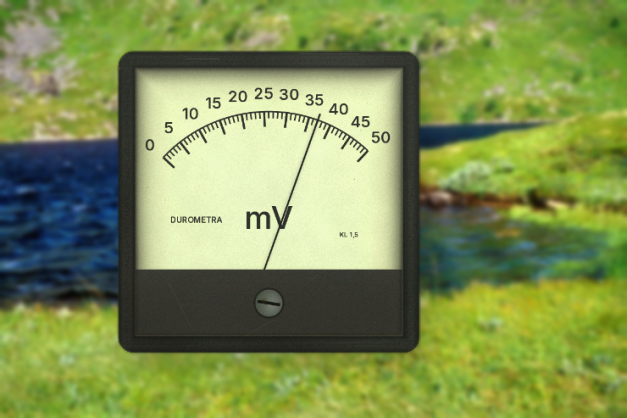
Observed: 37 (mV)
